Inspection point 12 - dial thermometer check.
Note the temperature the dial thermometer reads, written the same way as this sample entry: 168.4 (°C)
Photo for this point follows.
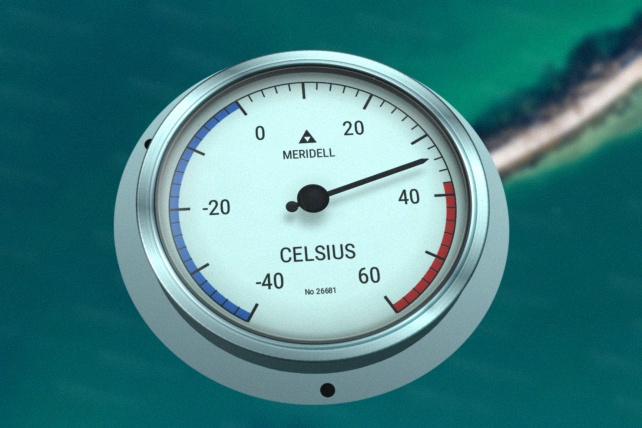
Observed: 34 (°C)
